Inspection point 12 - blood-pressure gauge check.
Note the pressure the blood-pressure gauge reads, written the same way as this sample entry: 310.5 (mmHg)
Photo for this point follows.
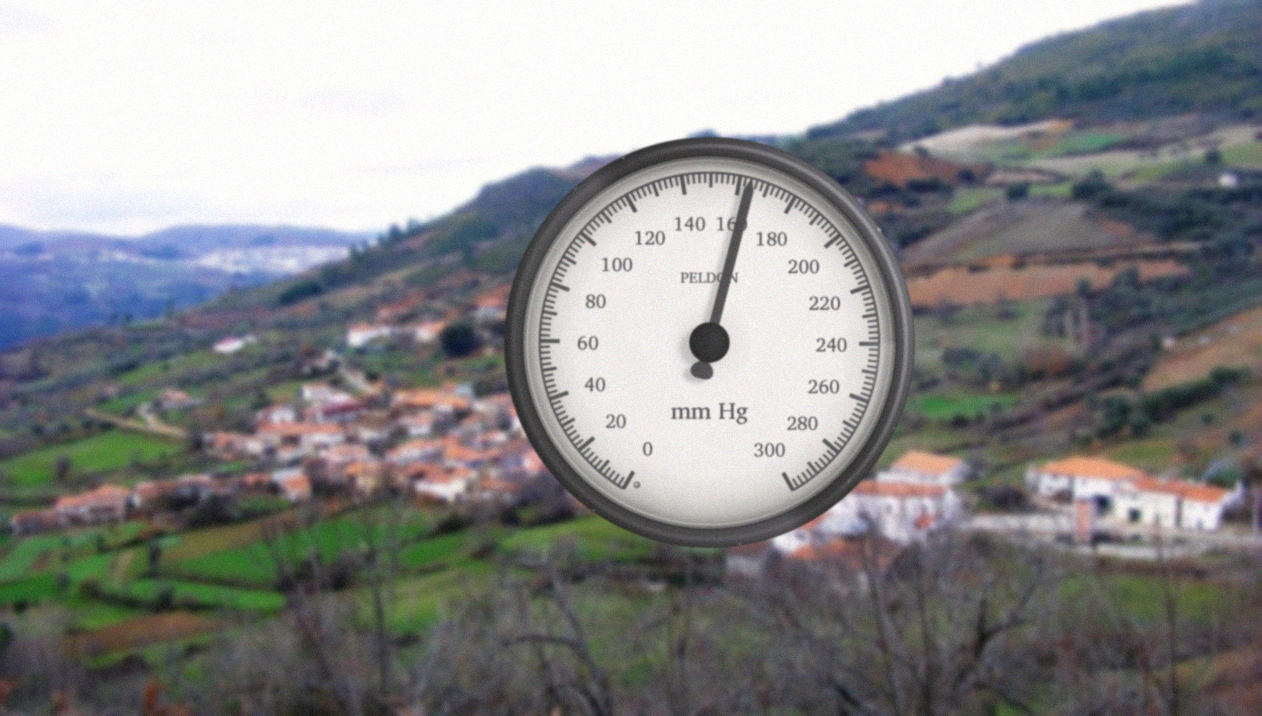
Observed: 164 (mmHg)
